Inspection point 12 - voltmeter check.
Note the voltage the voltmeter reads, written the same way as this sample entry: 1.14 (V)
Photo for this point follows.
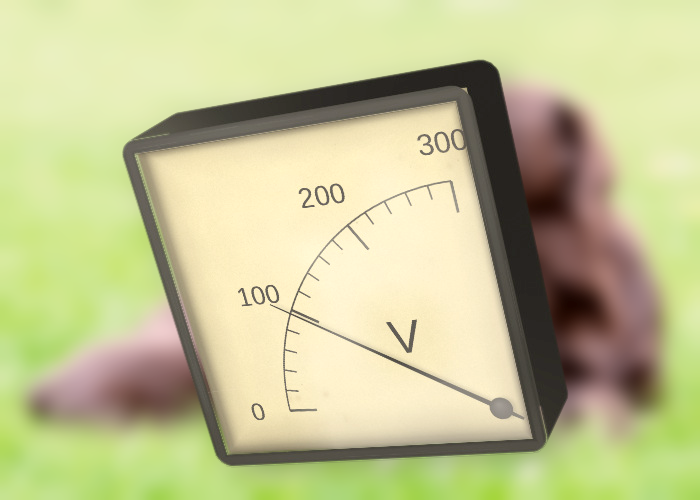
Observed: 100 (V)
